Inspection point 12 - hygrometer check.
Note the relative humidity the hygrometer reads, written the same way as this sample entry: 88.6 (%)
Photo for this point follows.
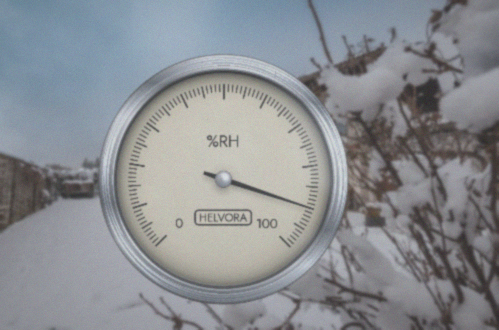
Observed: 90 (%)
